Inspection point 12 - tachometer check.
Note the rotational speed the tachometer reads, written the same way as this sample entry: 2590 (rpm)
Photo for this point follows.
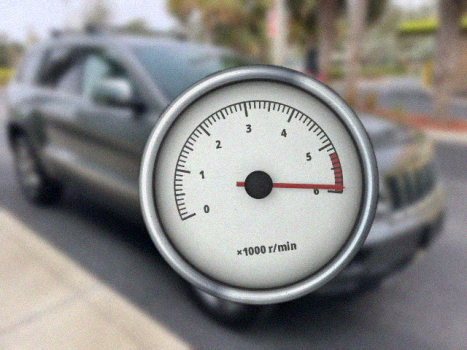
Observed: 5900 (rpm)
